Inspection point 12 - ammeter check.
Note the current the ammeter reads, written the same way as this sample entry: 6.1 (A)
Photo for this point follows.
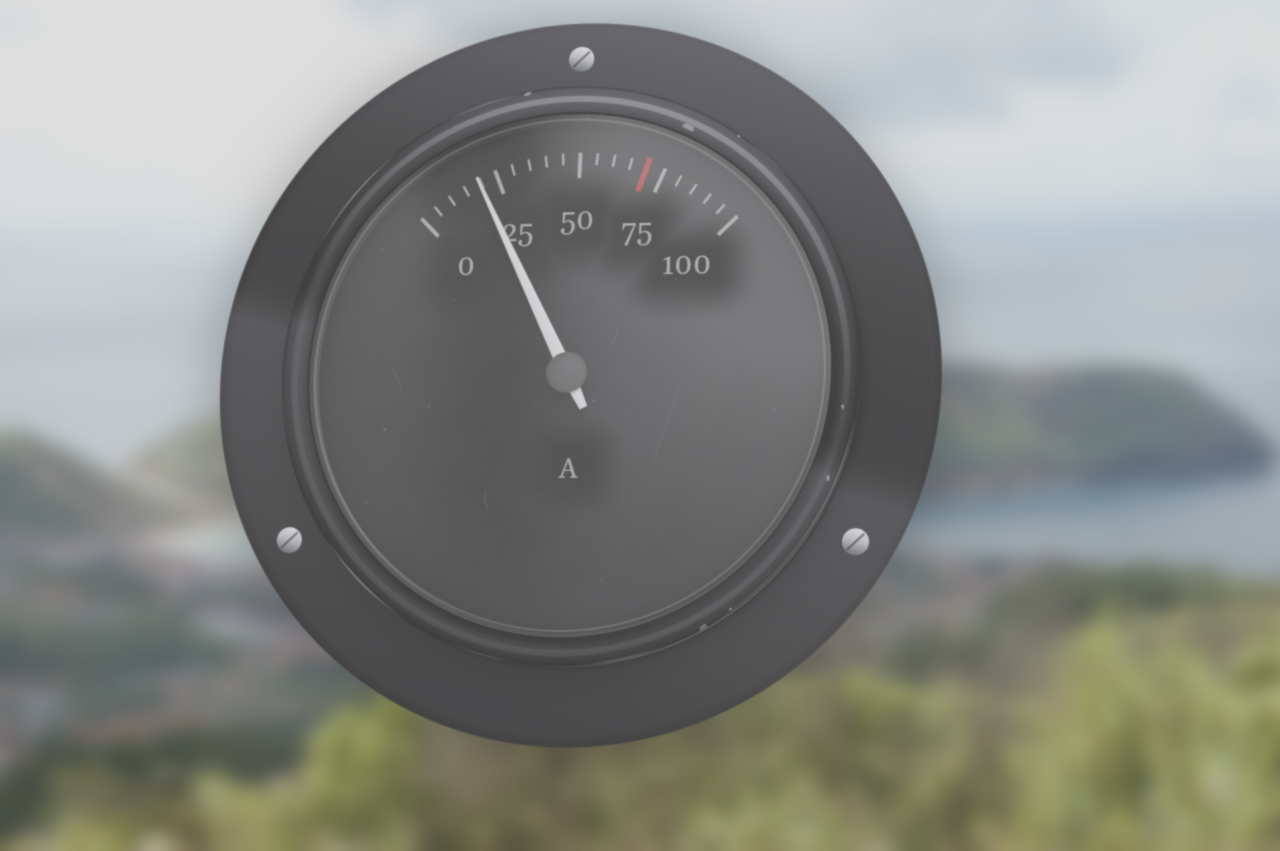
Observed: 20 (A)
